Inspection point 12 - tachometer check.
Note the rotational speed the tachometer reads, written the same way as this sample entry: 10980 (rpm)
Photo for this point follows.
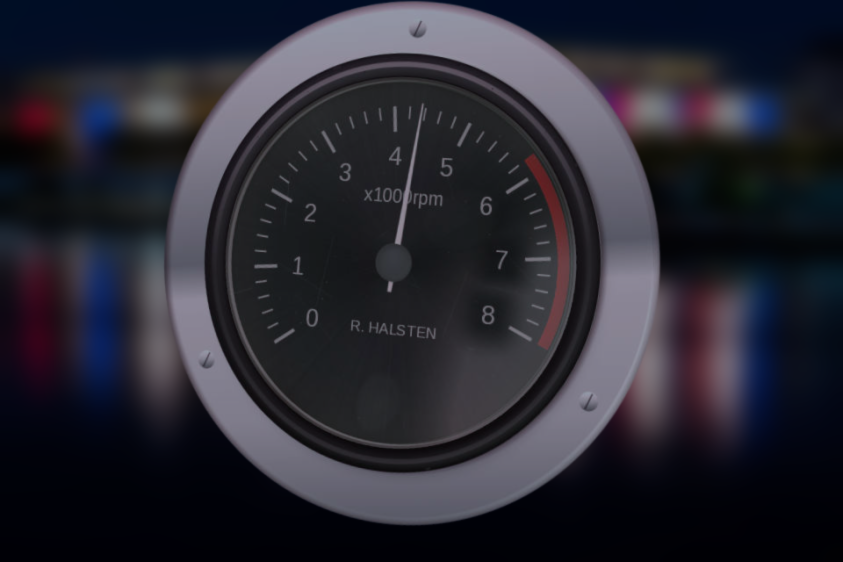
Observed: 4400 (rpm)
